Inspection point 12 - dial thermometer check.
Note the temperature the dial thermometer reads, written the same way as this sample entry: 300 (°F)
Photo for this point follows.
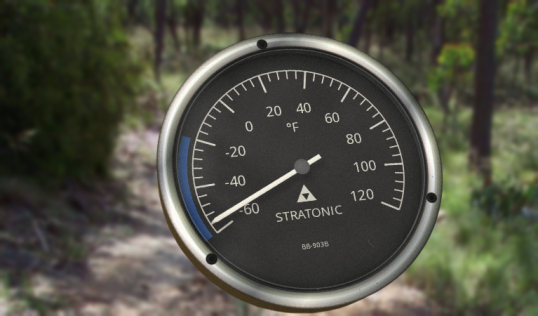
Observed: -56 (°F)
